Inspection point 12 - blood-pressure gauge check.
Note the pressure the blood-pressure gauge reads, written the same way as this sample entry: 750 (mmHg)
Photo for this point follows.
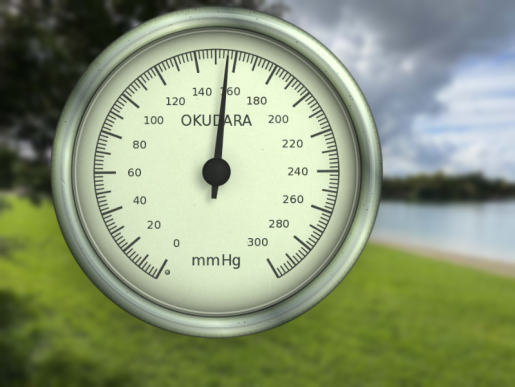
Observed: 156 (mmHg)
